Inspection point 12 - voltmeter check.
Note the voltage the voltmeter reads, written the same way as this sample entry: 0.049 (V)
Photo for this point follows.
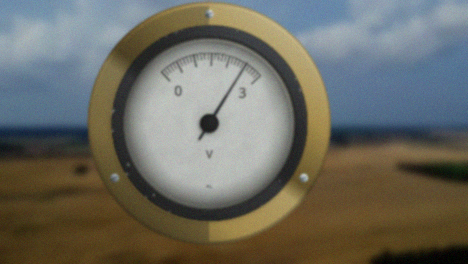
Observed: 2.5 (V)
